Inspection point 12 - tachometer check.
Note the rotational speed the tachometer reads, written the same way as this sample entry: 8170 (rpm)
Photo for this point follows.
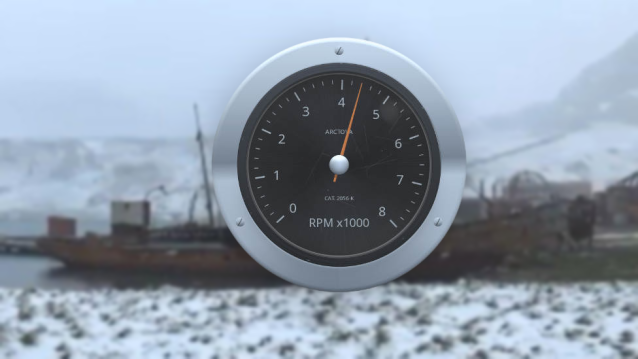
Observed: 4400 (rpm)
